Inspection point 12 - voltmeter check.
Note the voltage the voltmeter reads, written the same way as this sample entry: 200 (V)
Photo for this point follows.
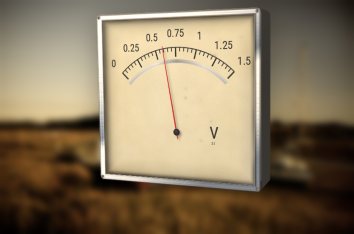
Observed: 0.6 (V)
